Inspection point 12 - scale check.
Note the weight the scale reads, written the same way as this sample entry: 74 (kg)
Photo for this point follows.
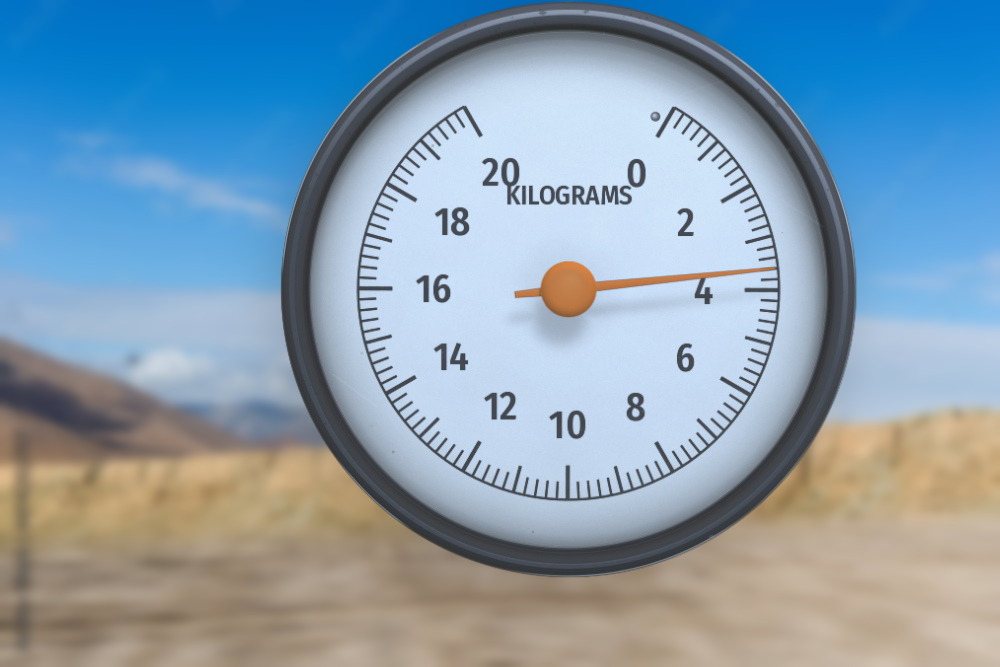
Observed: 3.6 (kg)
